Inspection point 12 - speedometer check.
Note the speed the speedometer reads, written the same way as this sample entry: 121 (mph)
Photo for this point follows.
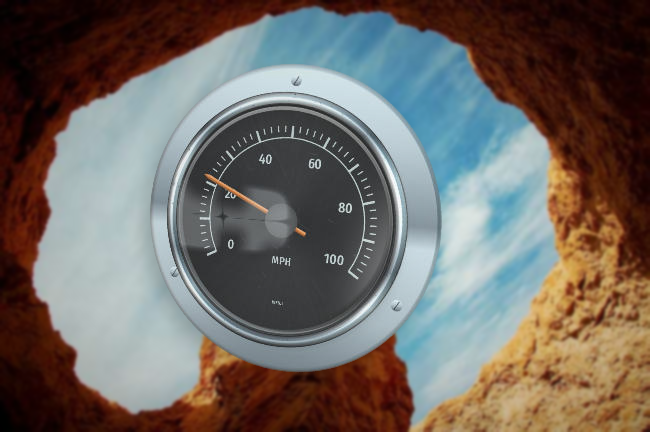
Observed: 22 (mph)
